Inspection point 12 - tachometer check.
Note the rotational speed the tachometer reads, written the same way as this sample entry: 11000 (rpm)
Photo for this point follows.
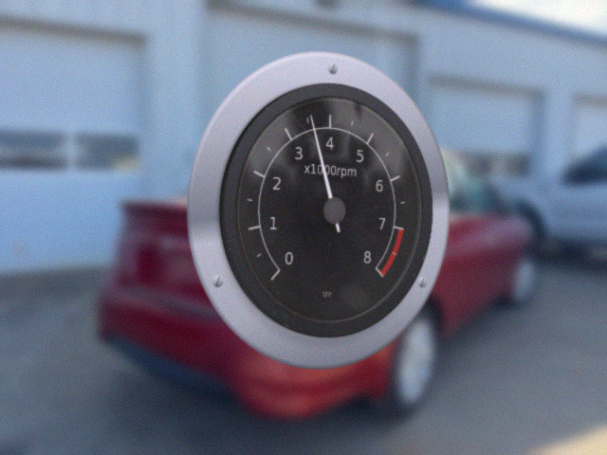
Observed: 3500 (rpm)
